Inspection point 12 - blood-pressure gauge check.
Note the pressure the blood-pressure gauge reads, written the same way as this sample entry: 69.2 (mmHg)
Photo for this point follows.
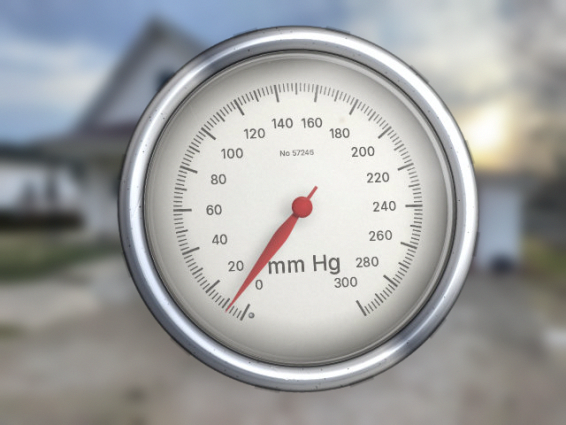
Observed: 8 (mmHg)
